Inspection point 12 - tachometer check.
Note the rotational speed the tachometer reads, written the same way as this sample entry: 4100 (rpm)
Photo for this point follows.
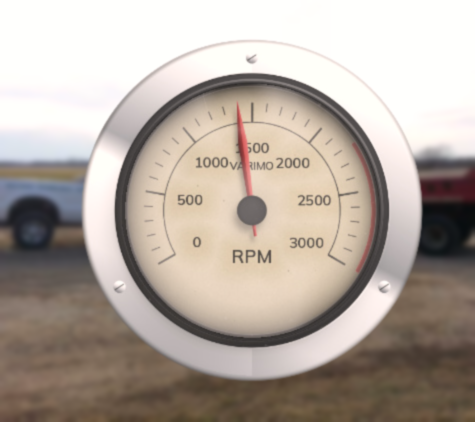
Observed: 1400 (rpm)
